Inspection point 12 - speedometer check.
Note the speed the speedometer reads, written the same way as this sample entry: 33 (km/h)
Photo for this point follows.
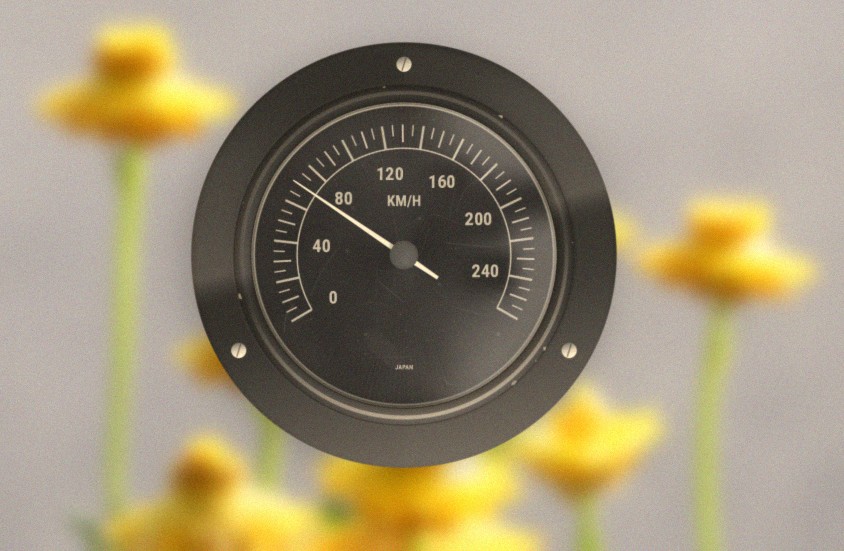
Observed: 70 (km/h)
